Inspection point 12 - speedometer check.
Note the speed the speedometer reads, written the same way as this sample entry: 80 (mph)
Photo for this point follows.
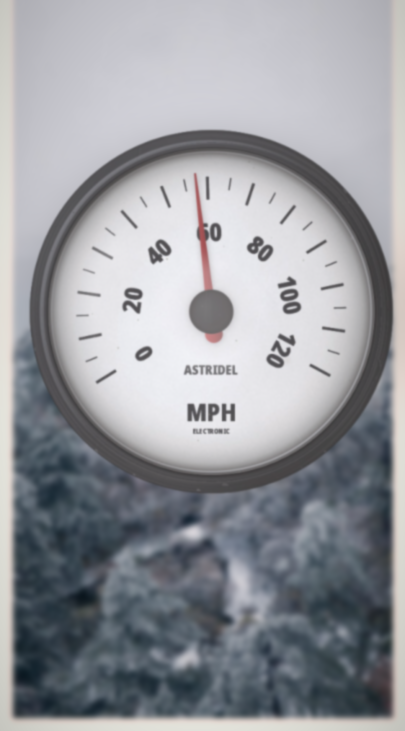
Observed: 57.5 (mph)
